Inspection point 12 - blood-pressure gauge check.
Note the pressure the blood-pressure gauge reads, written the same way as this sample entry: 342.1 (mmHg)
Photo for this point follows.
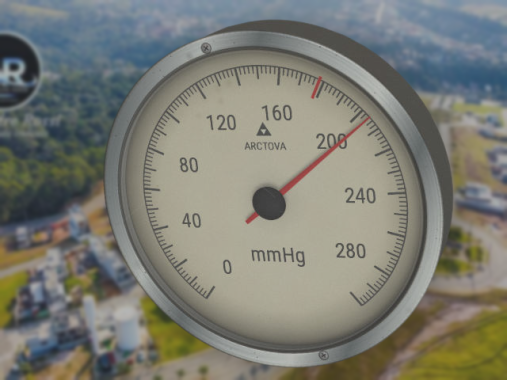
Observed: 204 (mmHg)
